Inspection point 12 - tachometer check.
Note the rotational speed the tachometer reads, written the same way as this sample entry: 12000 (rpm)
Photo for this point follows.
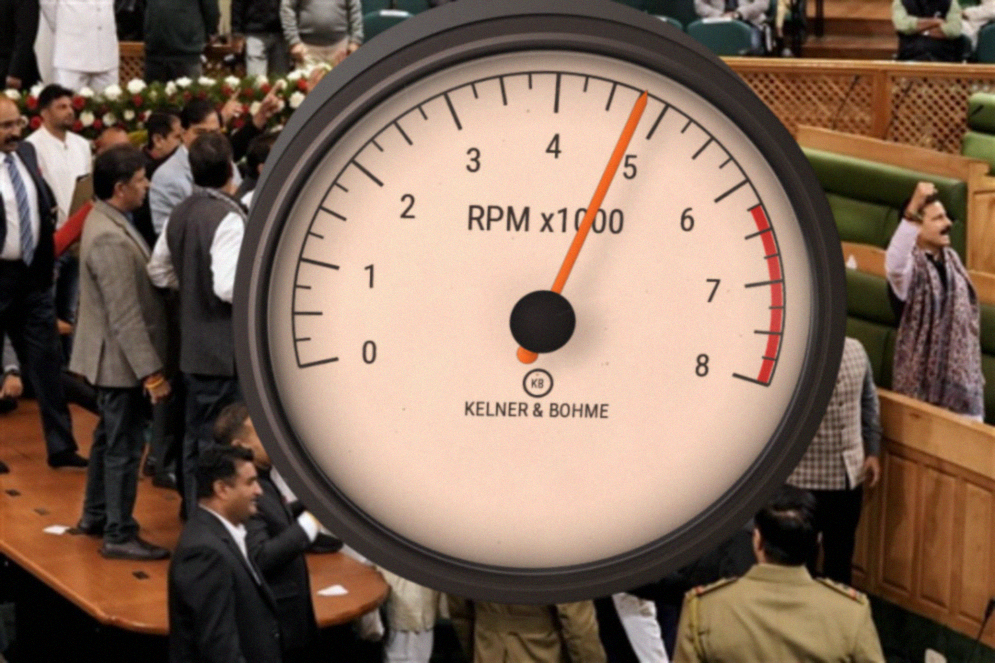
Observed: 4750 (rpm)
